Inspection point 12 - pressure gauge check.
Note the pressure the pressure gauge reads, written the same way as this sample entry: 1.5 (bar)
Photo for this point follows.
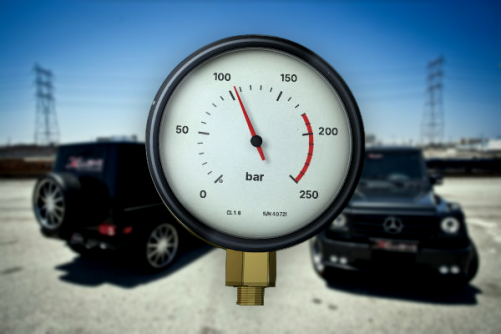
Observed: 105 (bar)
